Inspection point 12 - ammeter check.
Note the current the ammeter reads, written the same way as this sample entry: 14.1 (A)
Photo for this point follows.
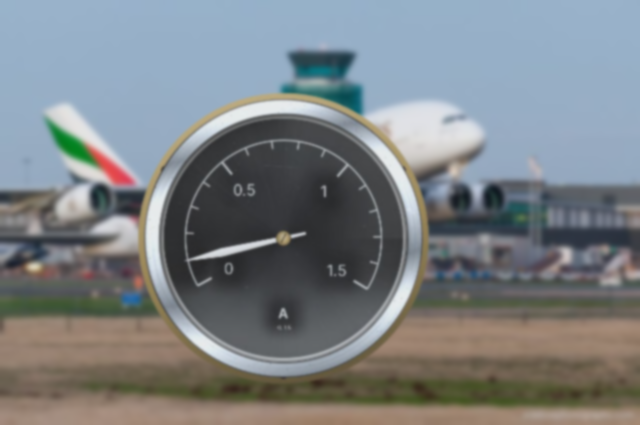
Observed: 0.1 (A)
